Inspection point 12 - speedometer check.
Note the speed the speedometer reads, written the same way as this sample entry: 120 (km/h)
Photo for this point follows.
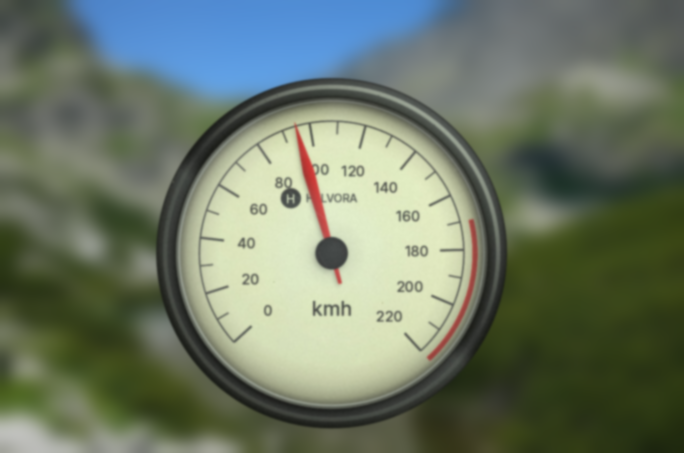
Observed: 95 (km/h)
